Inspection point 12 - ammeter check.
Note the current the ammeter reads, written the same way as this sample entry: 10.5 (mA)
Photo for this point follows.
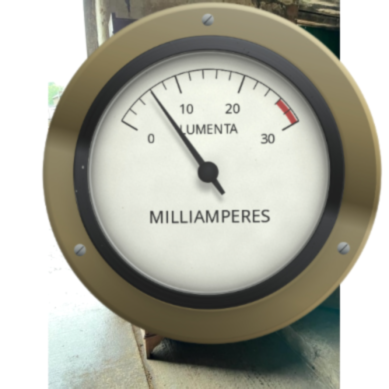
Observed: 6 (mA)
